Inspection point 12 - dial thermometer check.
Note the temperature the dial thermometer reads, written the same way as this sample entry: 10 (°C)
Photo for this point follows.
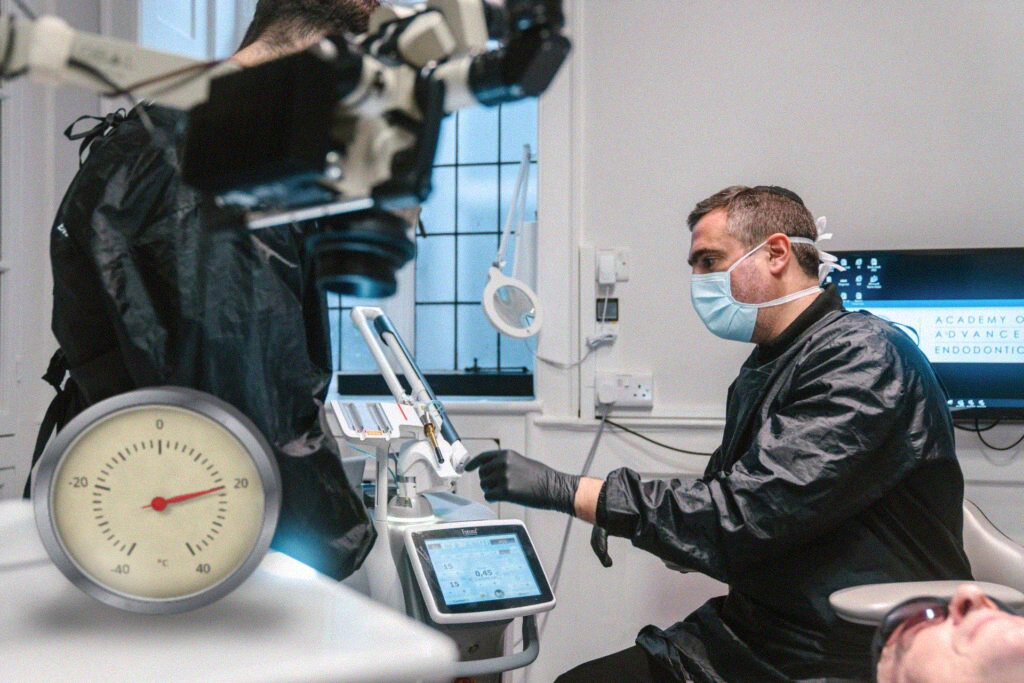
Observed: 20 (°C)
